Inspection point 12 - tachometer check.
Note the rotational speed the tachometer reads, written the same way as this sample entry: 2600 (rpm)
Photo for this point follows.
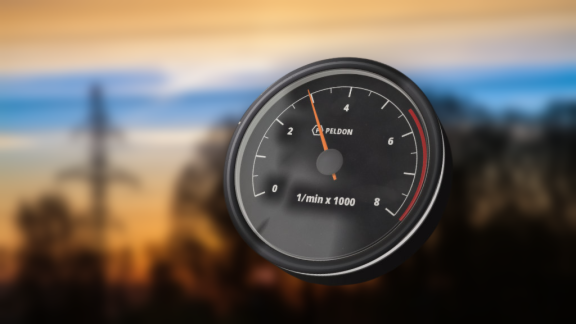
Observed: 3000 (rpm)
